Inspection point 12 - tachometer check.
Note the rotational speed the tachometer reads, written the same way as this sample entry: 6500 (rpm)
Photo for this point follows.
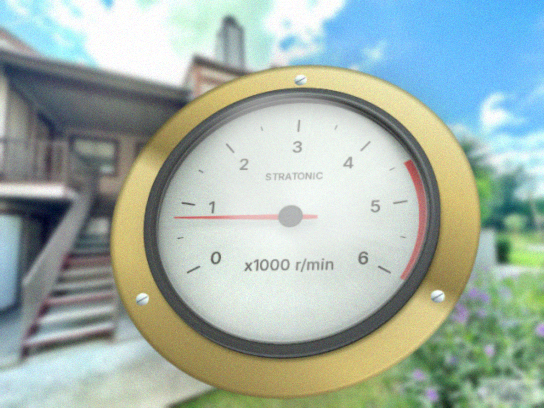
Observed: 750 (rpm)
